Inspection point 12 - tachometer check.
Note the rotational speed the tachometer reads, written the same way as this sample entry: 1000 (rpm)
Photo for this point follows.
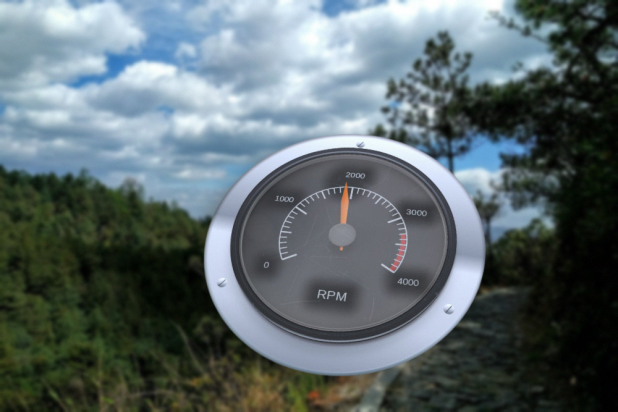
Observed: 1900 (rpm)
